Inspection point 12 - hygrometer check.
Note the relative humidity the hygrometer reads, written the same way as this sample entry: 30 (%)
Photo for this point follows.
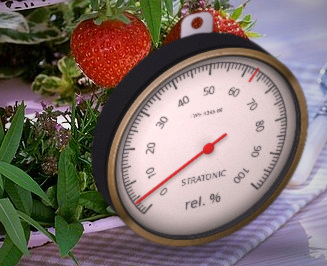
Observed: 5 (%)
